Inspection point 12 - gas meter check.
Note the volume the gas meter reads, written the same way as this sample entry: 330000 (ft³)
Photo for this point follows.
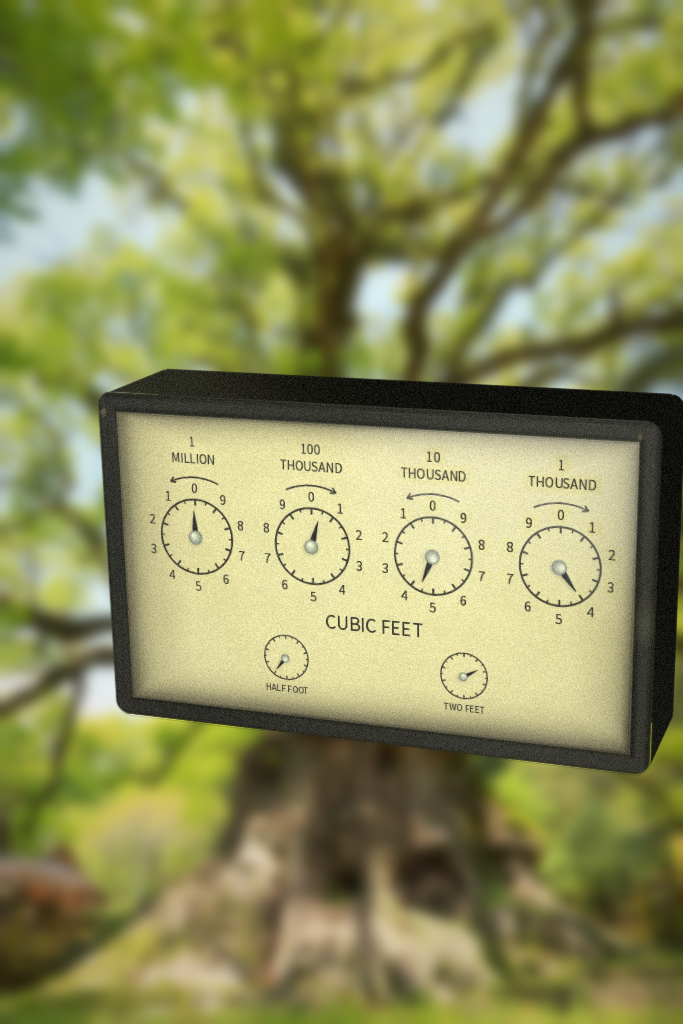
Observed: 4400 (ft³)
